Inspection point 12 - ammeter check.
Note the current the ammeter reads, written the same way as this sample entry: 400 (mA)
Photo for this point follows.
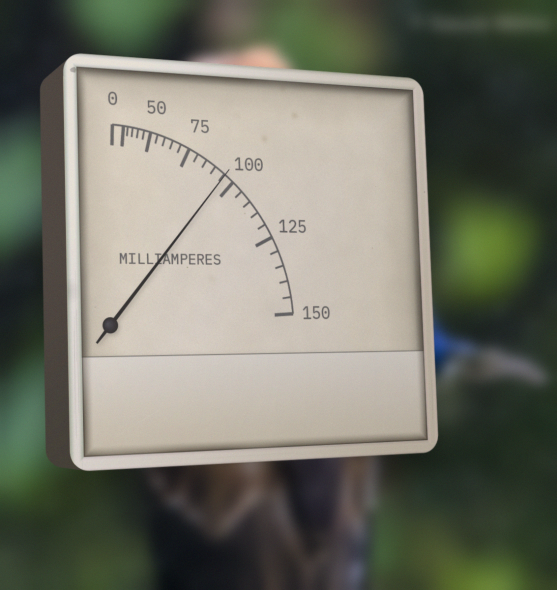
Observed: 95 (mA)
